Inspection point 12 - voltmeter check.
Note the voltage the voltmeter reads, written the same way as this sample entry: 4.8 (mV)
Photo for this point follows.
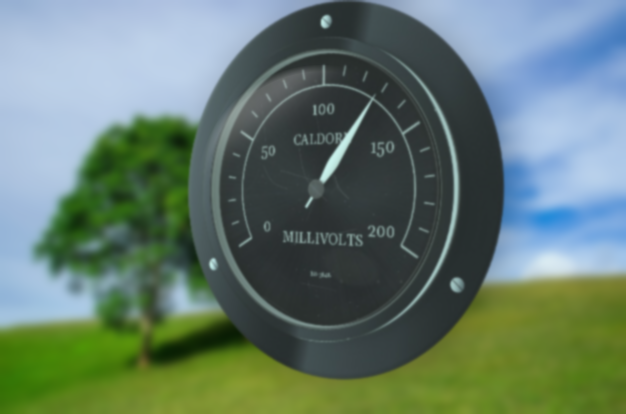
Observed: 130 (mV)
